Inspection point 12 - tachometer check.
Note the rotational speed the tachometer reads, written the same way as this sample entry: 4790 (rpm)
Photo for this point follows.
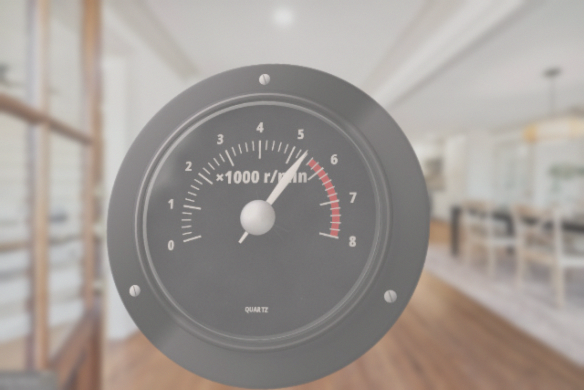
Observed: 5400 (rpm)
